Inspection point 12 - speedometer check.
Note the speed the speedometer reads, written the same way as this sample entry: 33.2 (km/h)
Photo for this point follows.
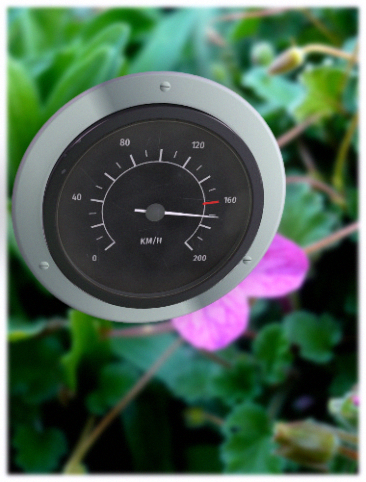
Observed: 170 (km/h)
